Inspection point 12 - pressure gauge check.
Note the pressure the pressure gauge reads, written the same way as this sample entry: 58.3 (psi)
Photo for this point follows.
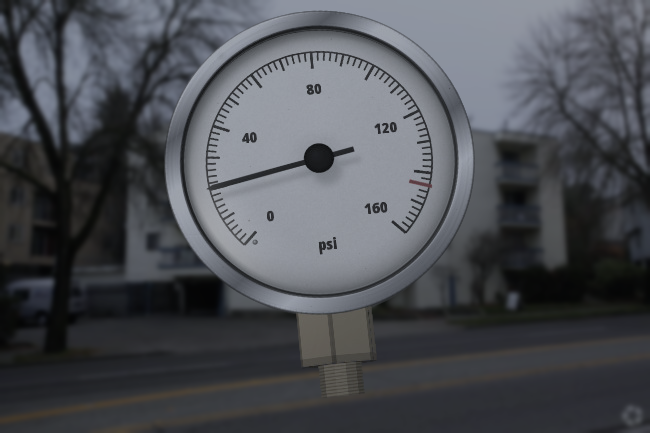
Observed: 20 (psi)
